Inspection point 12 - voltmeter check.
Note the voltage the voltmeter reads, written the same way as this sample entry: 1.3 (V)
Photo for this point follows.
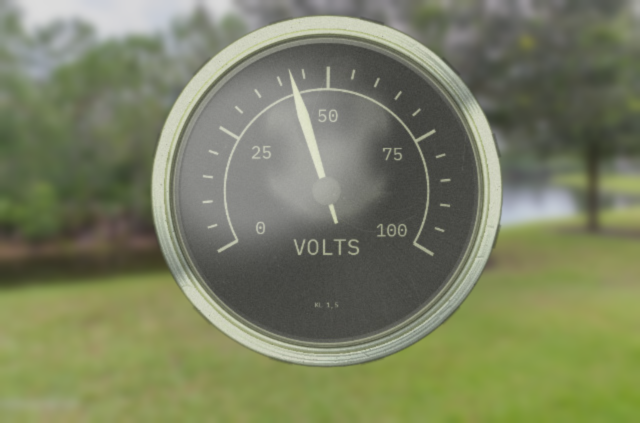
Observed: 42.5 (V)
